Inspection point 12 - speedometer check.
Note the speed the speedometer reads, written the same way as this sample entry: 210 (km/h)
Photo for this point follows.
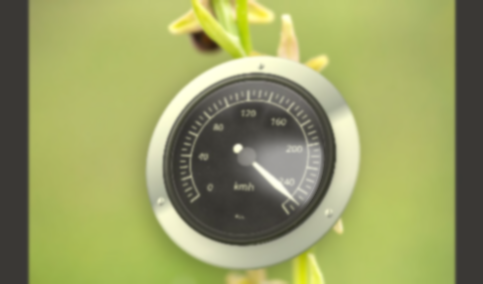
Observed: 250 (km/h)
